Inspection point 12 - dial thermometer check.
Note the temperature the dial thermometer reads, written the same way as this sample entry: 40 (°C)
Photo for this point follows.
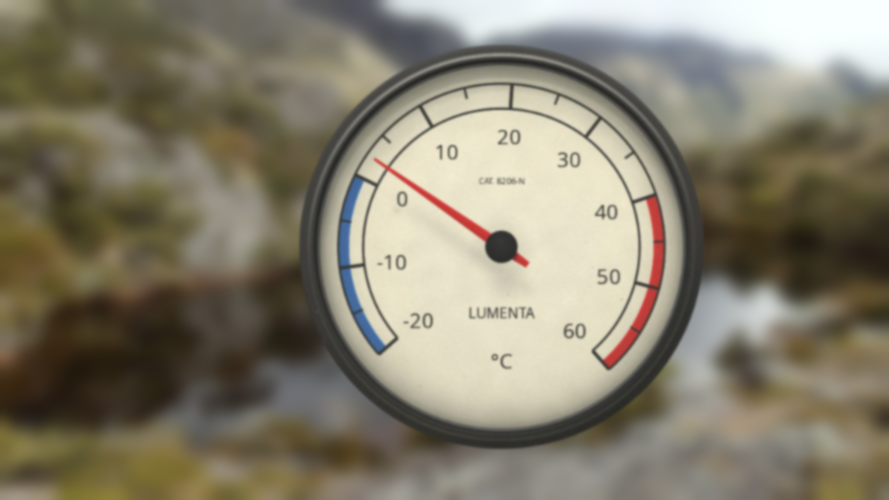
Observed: 2.5 (°C)
